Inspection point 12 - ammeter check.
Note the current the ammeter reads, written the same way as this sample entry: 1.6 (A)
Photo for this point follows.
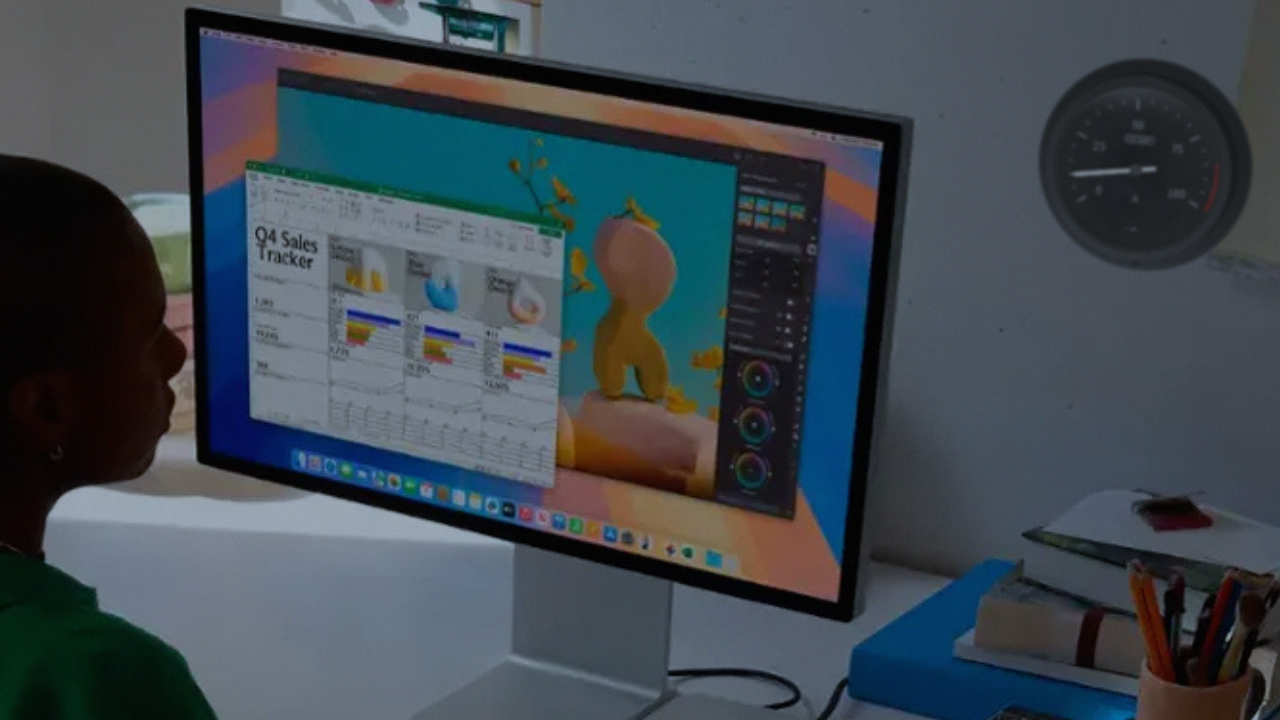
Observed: 10 (A)
